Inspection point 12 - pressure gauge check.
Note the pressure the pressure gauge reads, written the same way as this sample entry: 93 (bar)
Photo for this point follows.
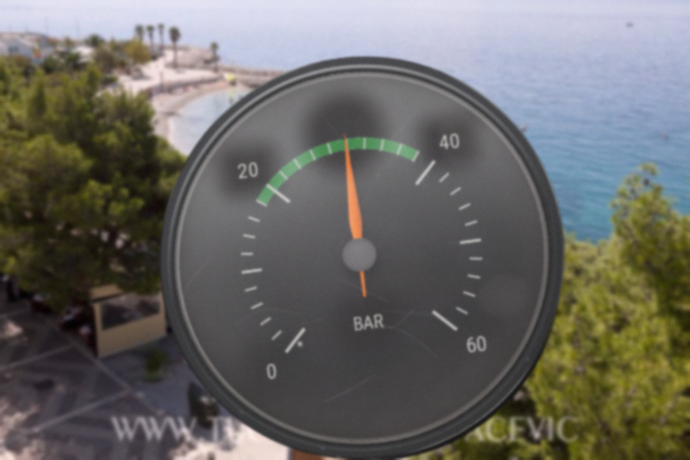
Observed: 30 (bar)
